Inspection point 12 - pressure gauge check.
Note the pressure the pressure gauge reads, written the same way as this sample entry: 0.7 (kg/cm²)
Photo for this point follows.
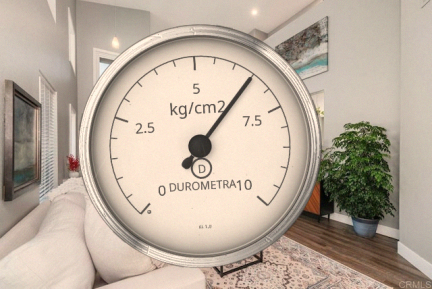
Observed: 6.5 (kg/cm²)
